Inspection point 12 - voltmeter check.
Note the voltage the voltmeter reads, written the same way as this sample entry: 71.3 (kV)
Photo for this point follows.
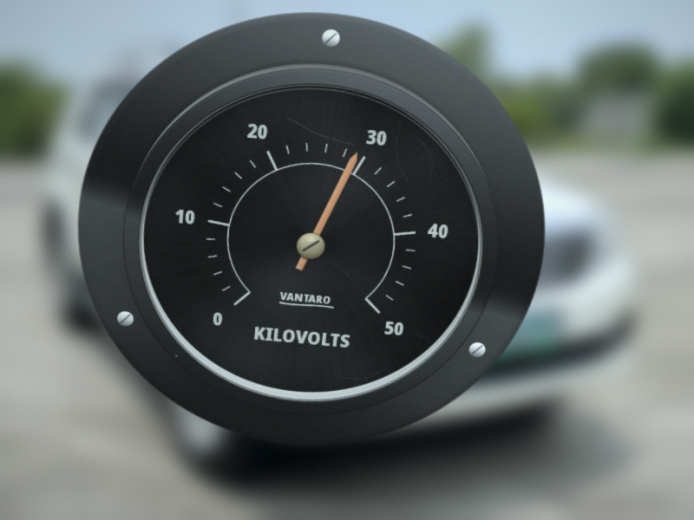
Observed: 29 (kV)
